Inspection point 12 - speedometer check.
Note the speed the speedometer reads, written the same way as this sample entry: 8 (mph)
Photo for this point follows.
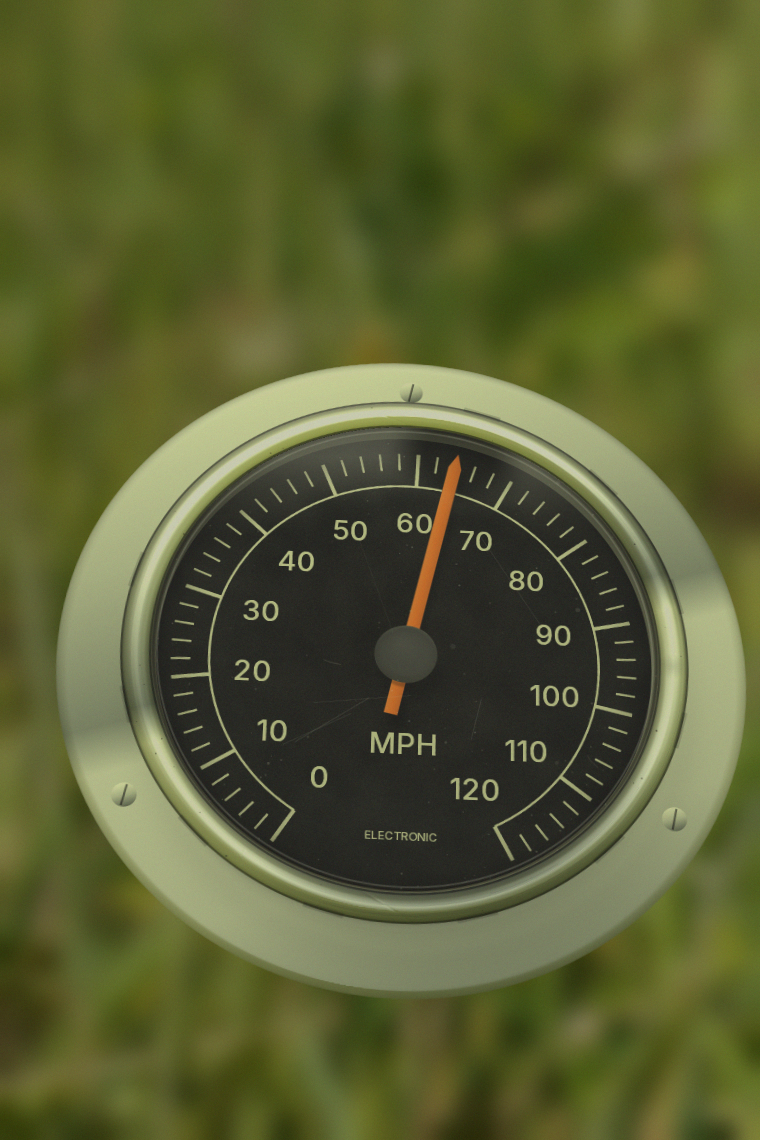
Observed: 64 (mph)
